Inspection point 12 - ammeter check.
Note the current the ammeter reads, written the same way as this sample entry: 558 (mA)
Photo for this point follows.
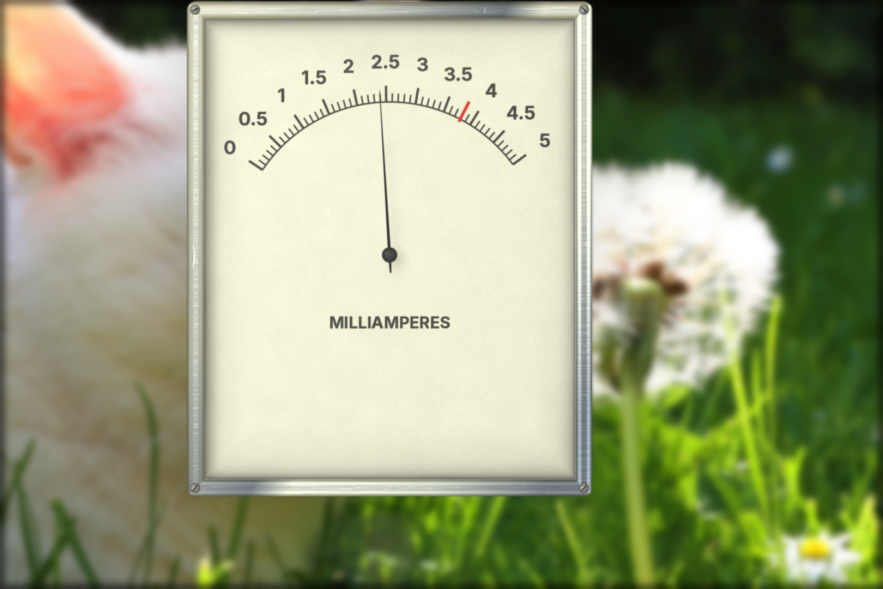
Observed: 2.4 (mA)
